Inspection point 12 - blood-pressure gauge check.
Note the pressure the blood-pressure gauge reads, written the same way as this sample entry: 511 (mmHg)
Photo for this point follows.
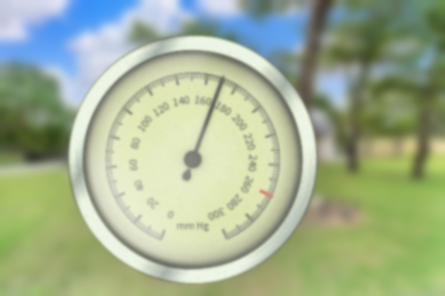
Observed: 170 (mmHg)
